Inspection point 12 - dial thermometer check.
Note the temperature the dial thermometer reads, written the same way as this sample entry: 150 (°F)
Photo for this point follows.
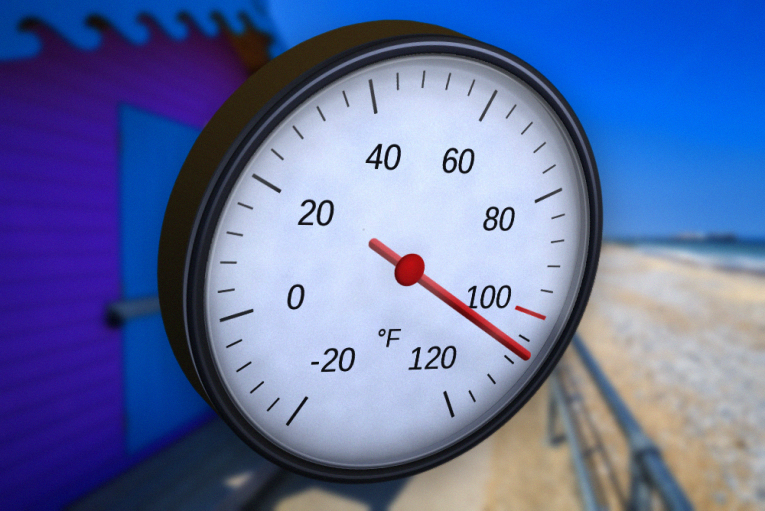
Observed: 106 (°F)
